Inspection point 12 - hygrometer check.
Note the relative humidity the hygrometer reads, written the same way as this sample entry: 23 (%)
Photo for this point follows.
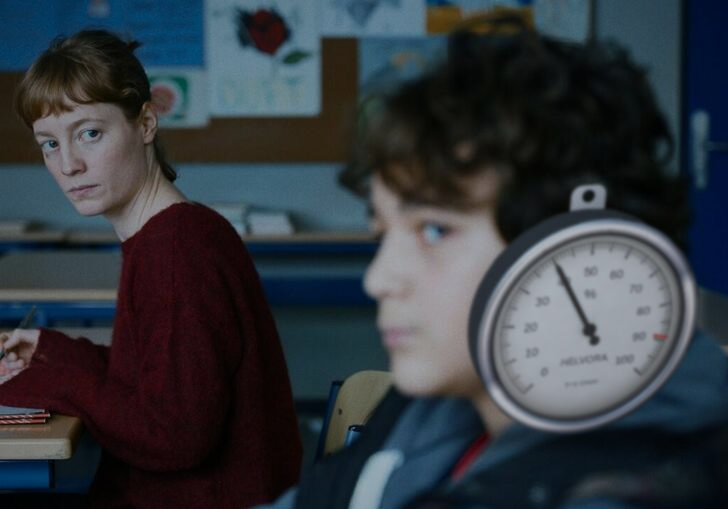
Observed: 40 (%)
